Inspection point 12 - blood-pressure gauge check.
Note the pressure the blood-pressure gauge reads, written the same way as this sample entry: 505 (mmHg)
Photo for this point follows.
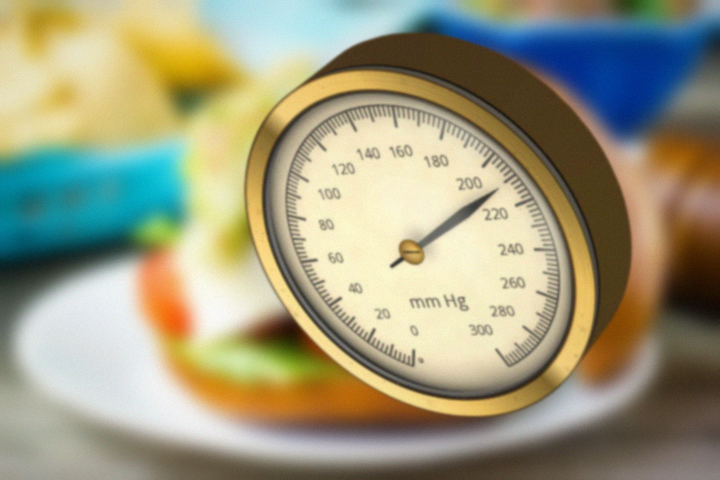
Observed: 210 (mmHg)
